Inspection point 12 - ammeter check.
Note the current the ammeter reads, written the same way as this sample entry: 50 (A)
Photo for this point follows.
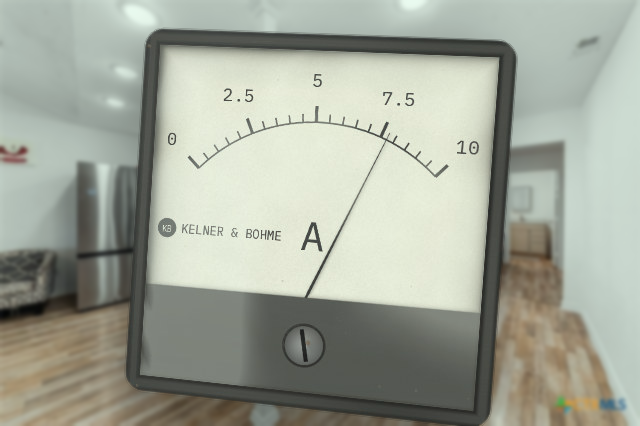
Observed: 7.75 (A)
